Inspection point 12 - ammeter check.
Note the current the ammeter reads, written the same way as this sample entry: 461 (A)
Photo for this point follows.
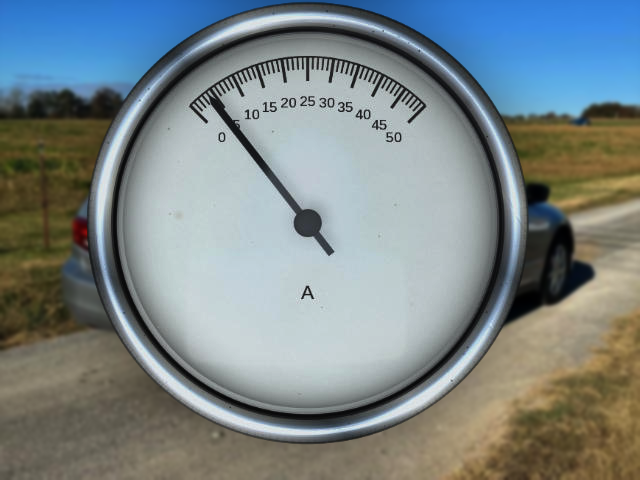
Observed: 4 (A)
